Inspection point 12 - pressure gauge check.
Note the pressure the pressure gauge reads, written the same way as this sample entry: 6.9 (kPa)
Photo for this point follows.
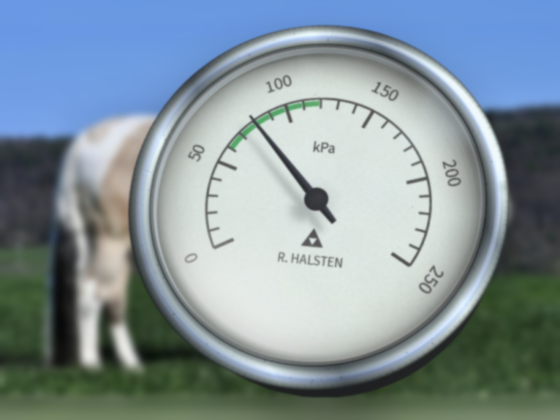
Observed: 80 (kPa)
